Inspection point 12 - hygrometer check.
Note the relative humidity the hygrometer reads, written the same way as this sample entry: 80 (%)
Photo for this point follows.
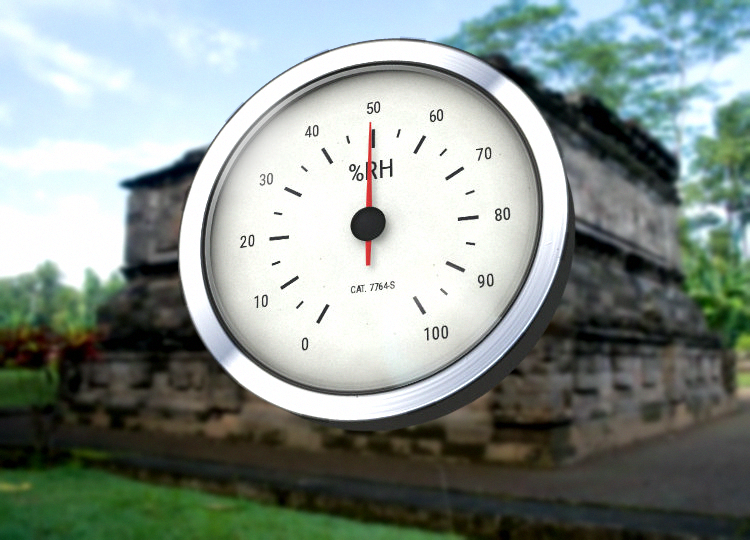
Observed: 50 (%)
